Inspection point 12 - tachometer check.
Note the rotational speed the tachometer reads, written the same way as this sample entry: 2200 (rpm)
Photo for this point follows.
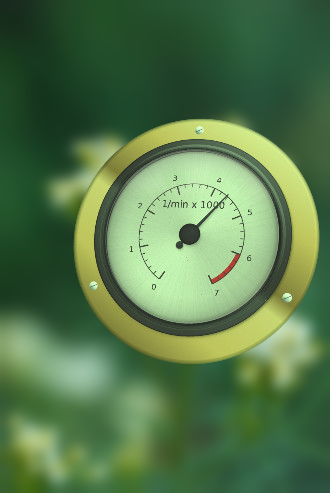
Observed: 4400 (rpm)
